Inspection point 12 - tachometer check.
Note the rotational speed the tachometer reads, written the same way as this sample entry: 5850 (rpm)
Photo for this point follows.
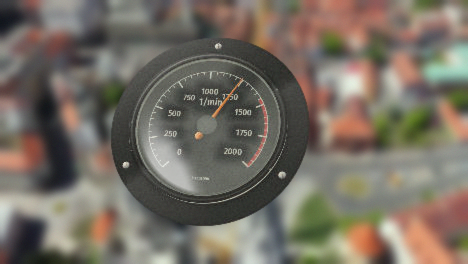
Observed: 1250 (rpm)
